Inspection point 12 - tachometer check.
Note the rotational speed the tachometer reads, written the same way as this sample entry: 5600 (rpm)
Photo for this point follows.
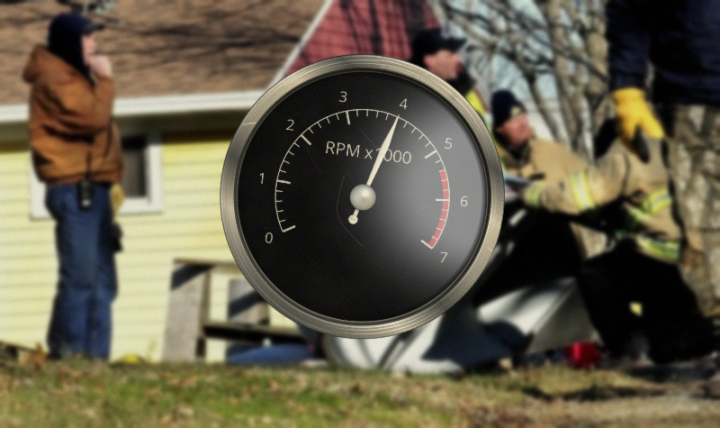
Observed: 4000 (rpm)
